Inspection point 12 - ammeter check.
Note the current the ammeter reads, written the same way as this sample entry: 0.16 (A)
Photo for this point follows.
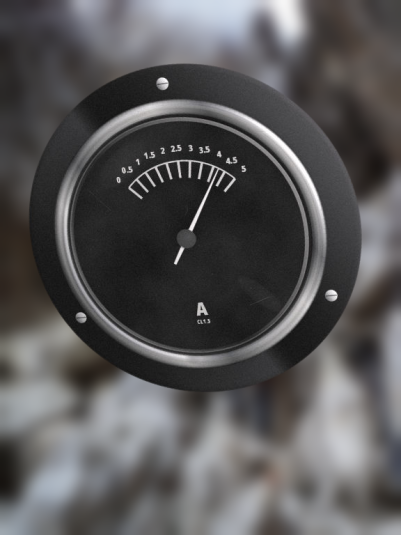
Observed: 4.25 (A)
